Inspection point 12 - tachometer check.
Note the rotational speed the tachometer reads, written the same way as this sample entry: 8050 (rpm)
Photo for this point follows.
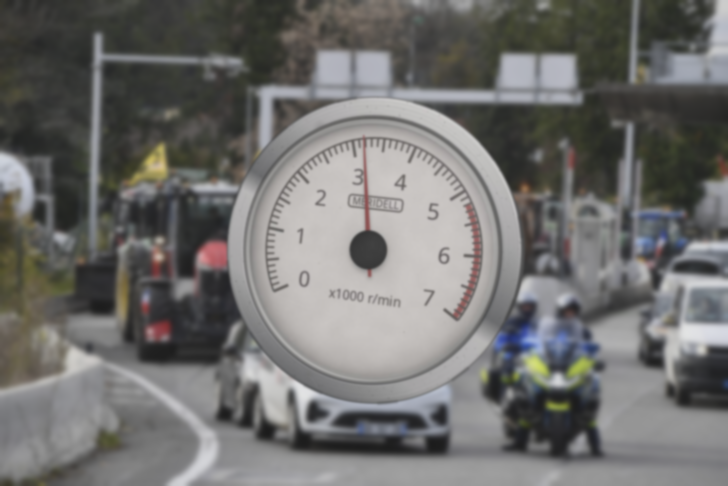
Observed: 3200 (rpm)
